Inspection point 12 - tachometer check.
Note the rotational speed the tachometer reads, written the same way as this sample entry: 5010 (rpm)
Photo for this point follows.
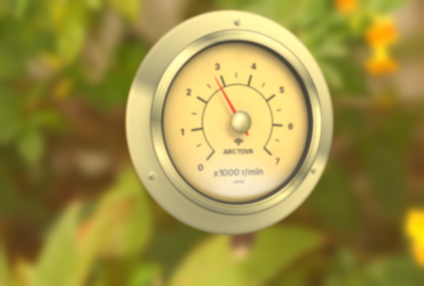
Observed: 2750 (rpm)
